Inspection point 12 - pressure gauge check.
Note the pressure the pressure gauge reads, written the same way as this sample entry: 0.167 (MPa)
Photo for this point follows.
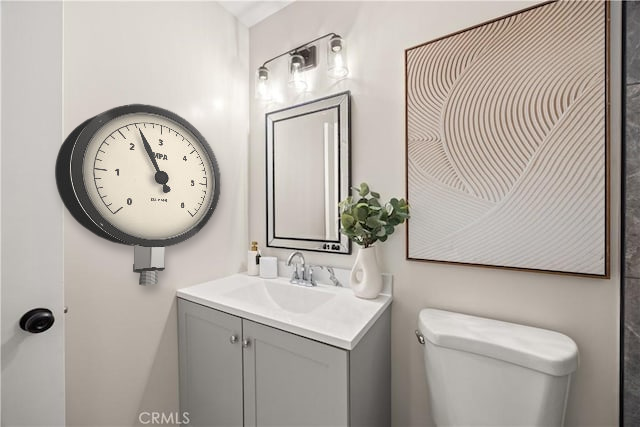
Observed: 2.4 (MPa)
